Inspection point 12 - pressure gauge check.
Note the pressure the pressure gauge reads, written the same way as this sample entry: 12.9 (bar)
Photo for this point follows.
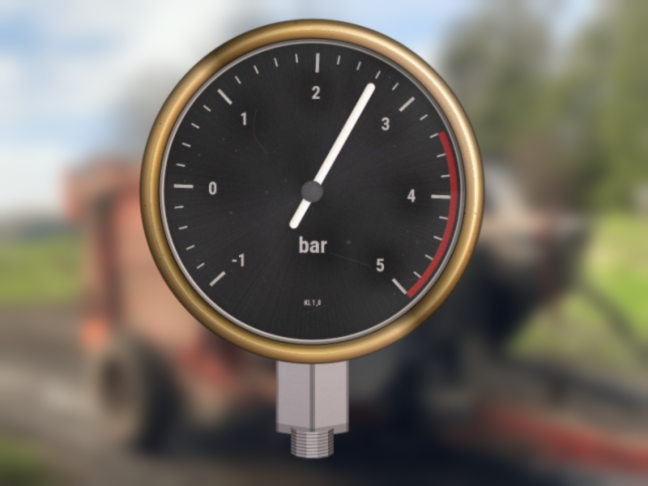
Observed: 2.6 (bar)
